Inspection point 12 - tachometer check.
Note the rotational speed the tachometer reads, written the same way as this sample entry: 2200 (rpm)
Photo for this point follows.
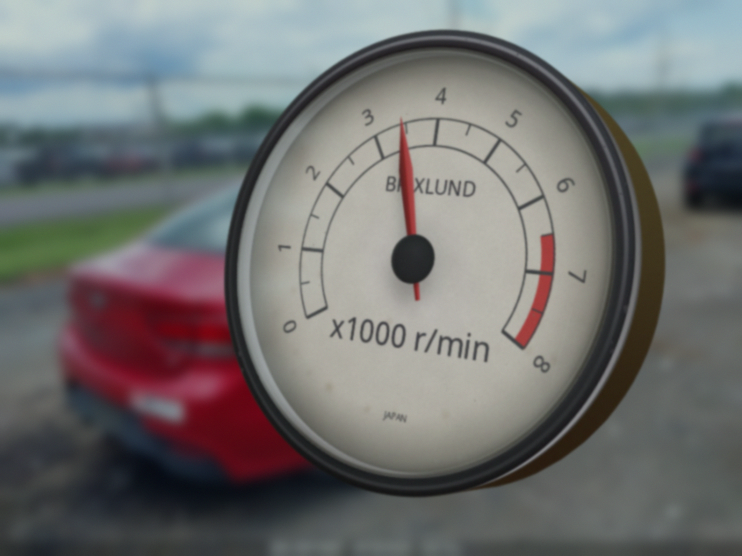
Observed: 3500 (rpm)
